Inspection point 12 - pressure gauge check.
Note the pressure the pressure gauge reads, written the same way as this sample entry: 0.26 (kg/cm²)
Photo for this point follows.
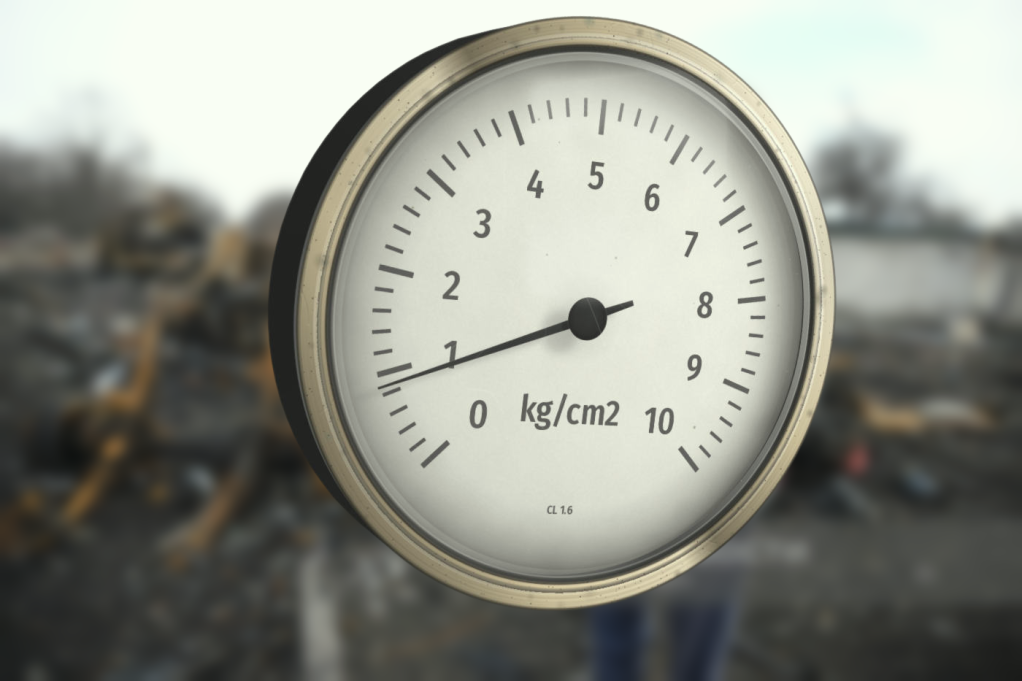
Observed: 0.9 (kg/cm²)
